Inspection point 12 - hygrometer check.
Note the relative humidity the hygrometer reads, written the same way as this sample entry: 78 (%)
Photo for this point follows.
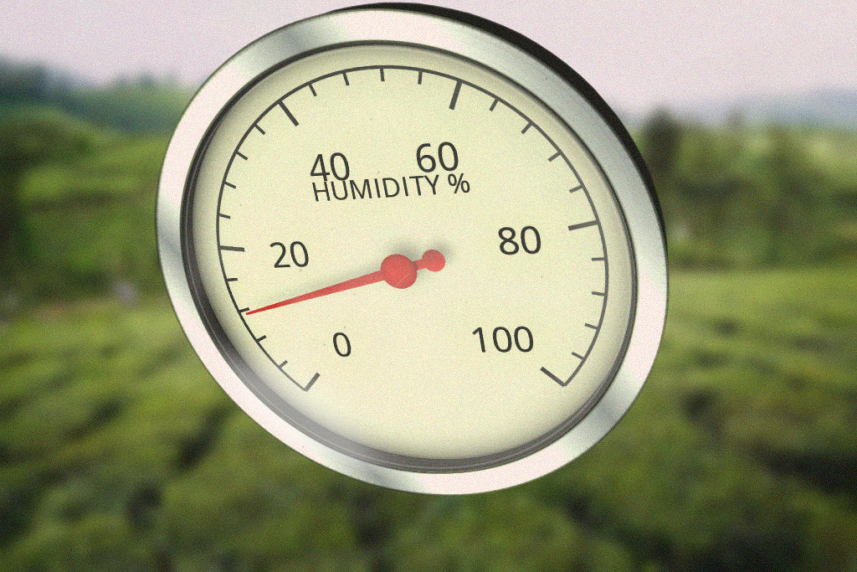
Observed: 12 (%)
